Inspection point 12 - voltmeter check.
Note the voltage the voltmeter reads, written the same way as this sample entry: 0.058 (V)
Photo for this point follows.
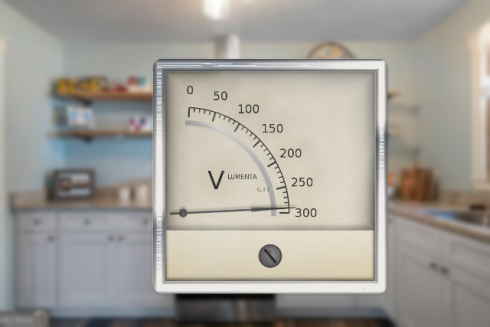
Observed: 290 (V)
